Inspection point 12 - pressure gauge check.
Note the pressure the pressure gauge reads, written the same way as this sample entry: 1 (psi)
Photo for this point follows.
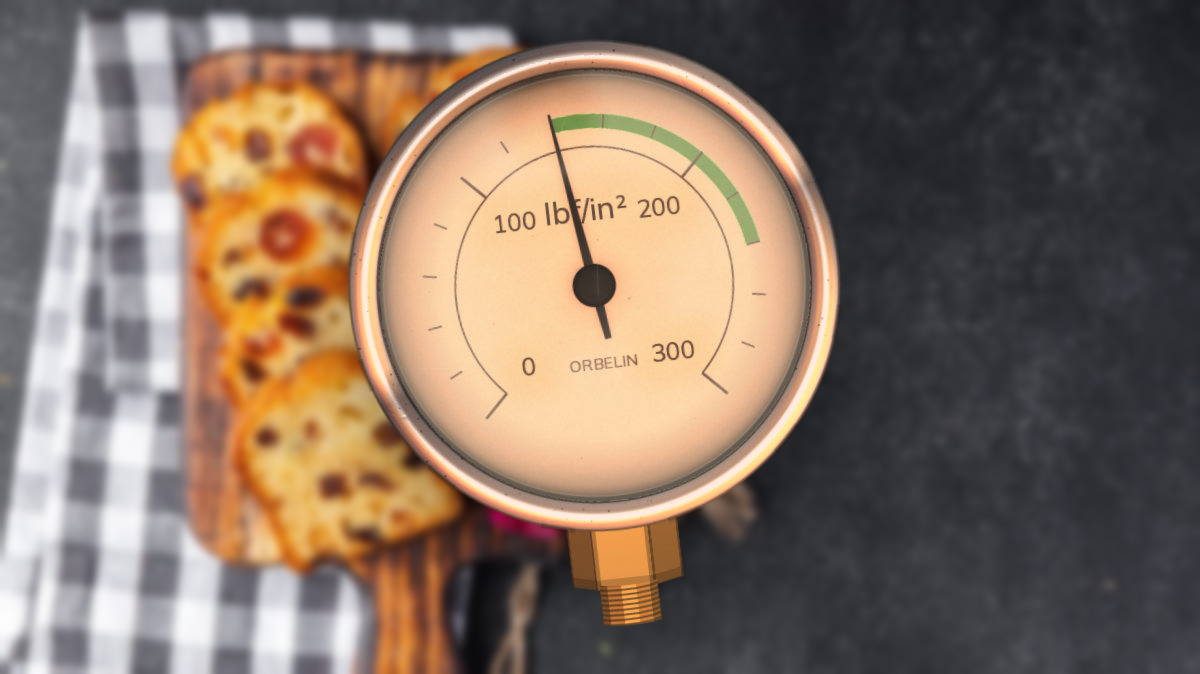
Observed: 140 (psi)
